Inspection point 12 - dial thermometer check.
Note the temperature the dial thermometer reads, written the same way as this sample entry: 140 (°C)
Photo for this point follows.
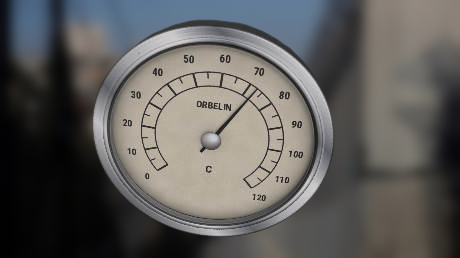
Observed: 72.5 (°C)
